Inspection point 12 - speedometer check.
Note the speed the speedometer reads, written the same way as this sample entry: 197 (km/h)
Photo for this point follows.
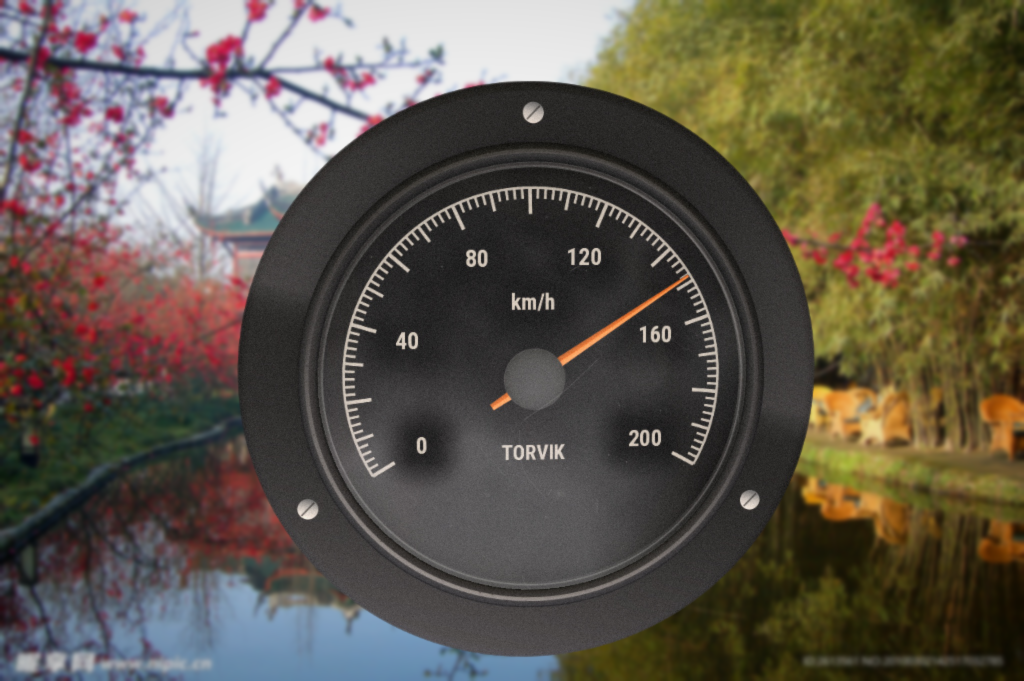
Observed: 148 (km/h)
